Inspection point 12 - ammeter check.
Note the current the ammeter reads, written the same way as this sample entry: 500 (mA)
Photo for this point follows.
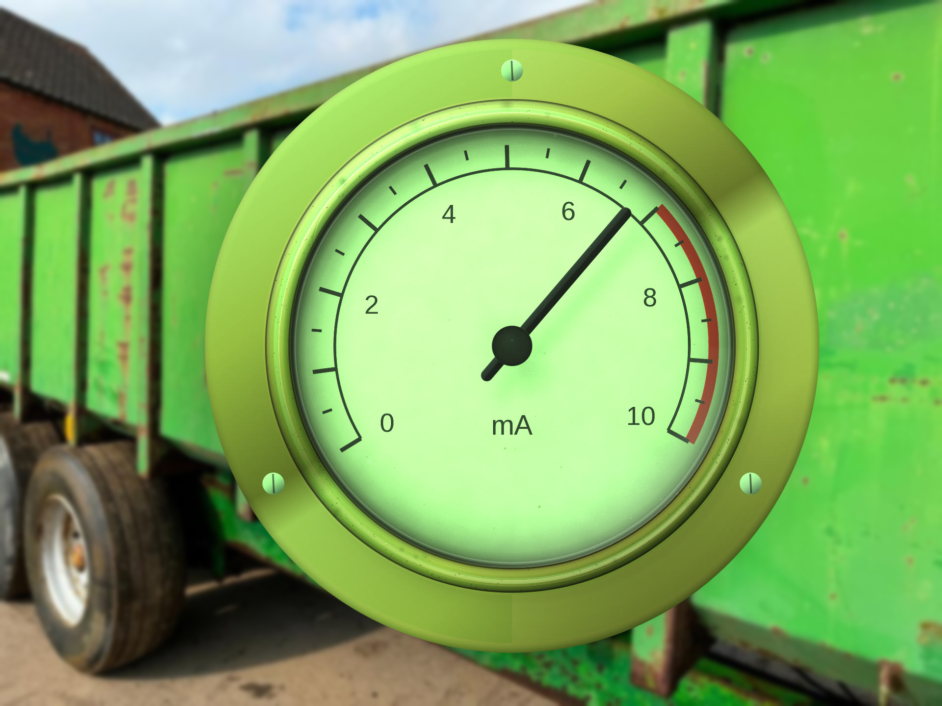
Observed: 6.75 (mA)
